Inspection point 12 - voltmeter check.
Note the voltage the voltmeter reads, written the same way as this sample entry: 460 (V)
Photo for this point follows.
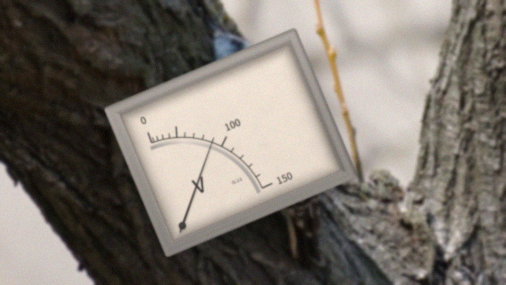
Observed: 90 (V)
